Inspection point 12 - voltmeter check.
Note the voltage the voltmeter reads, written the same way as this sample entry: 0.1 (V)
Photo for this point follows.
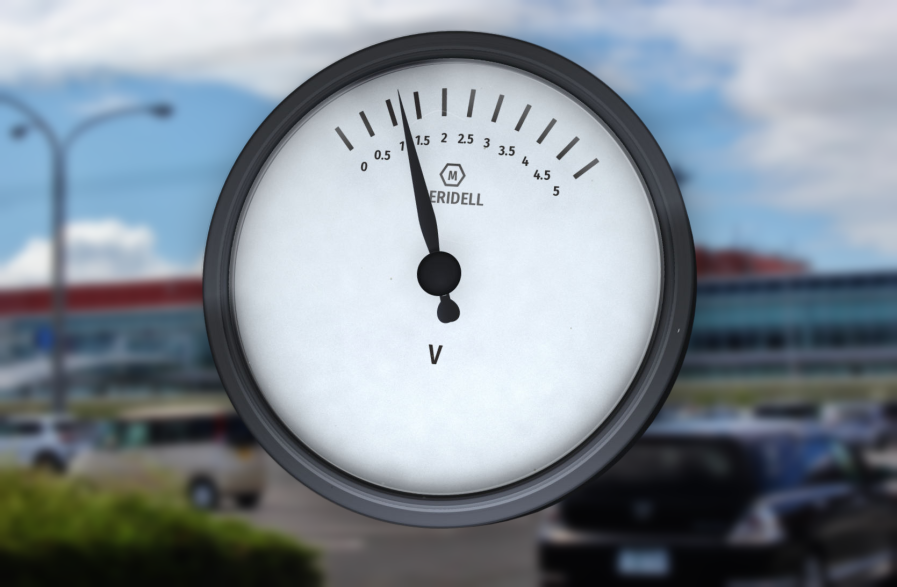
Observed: 1.25 (V)
